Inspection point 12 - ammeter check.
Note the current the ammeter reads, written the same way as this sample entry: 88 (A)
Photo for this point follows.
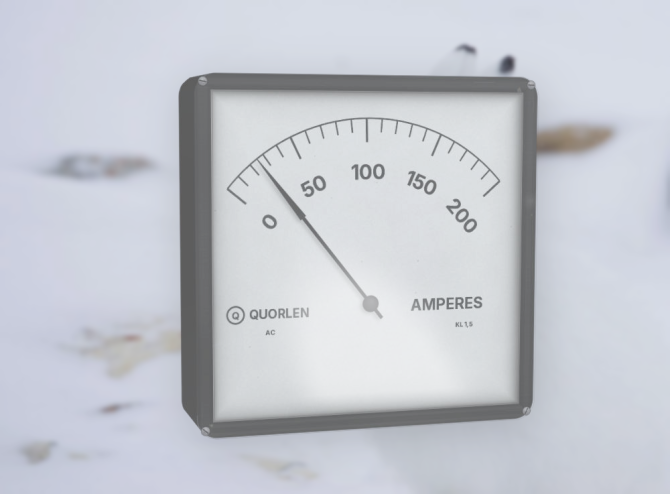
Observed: 25 (A)
